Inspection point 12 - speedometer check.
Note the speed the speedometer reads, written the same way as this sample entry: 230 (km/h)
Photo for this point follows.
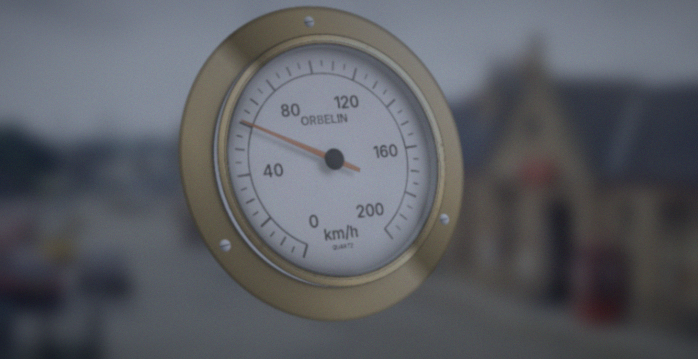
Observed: 60 (km/h)
